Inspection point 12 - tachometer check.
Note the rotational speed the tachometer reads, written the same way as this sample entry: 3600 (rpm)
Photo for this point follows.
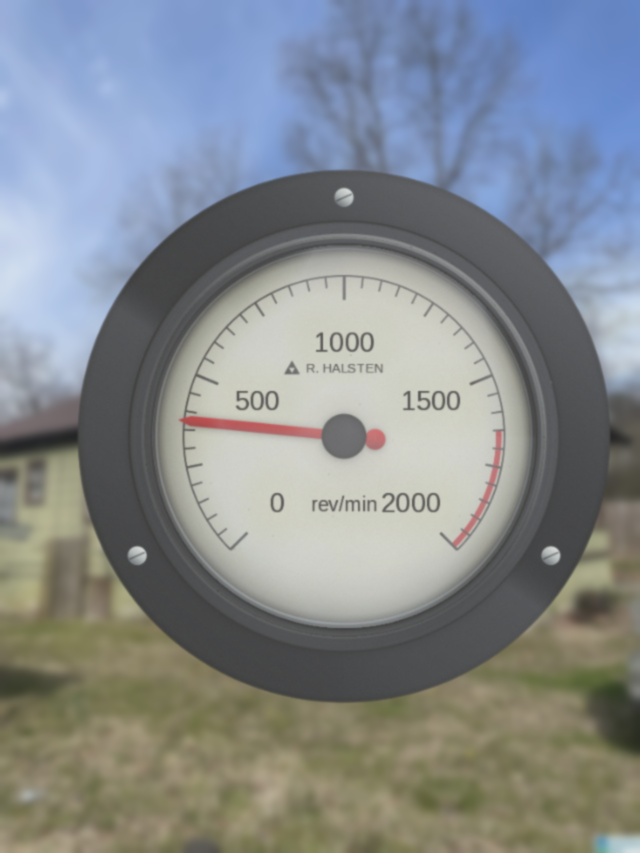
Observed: 375 (rpm)
